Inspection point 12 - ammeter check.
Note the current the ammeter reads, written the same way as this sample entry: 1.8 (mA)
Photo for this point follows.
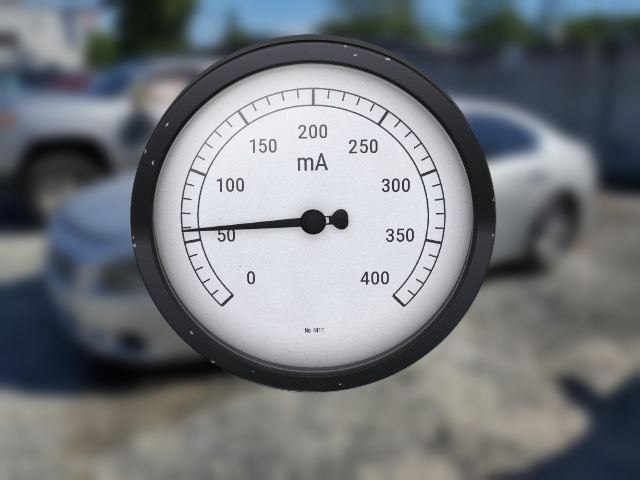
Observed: 60 (mA)
